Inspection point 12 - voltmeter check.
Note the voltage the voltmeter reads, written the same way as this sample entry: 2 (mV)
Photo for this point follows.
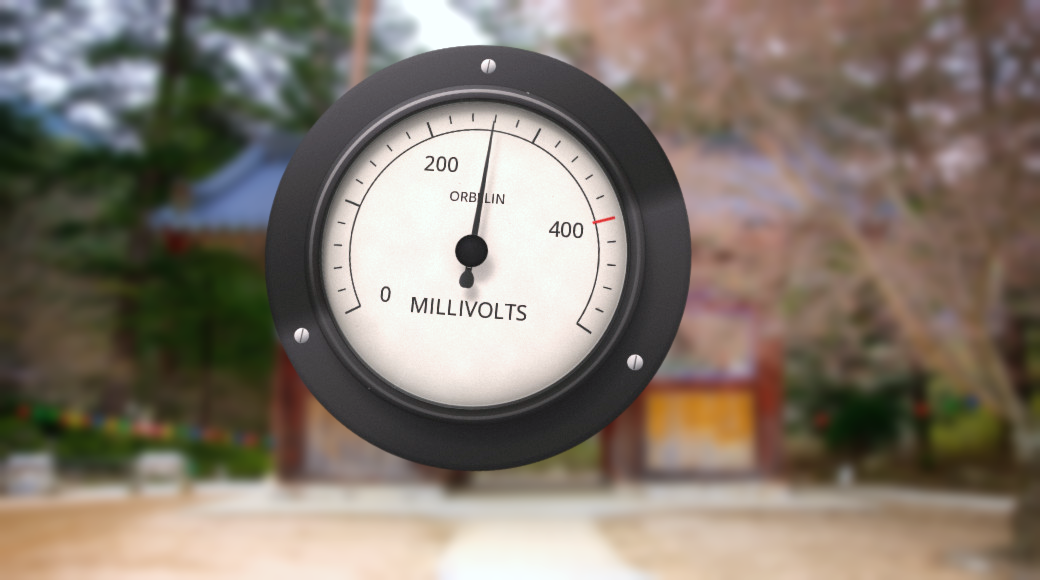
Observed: 260 (mV)
